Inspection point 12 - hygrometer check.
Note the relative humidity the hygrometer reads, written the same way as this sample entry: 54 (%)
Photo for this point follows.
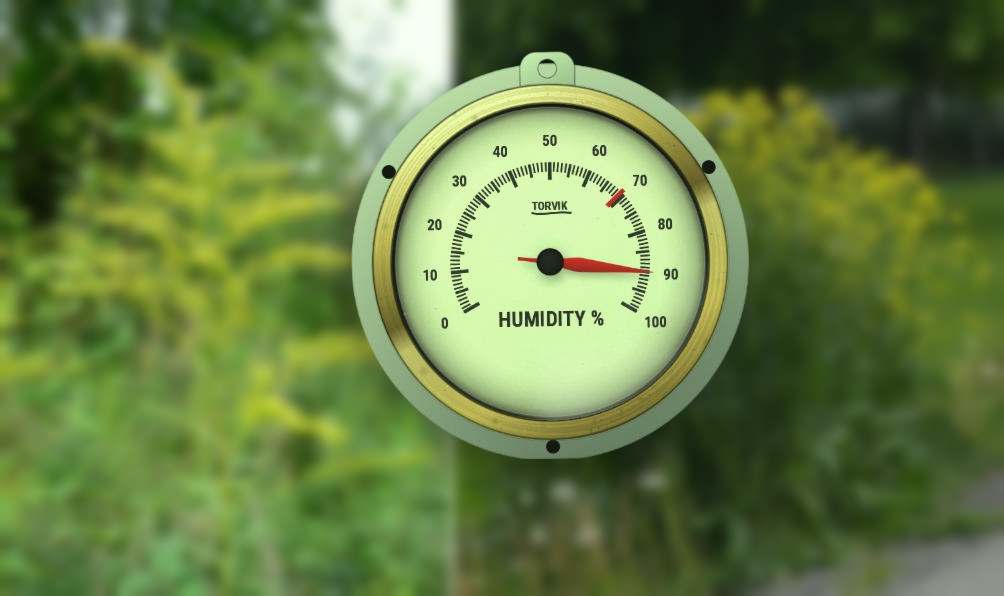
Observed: 90 (%)
